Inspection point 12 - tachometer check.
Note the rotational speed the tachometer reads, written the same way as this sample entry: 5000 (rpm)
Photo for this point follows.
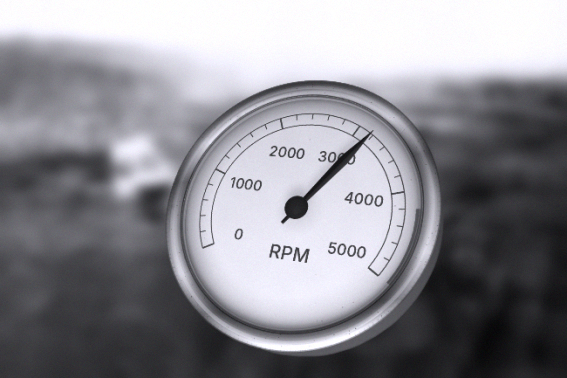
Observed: 3200 (rpm)
